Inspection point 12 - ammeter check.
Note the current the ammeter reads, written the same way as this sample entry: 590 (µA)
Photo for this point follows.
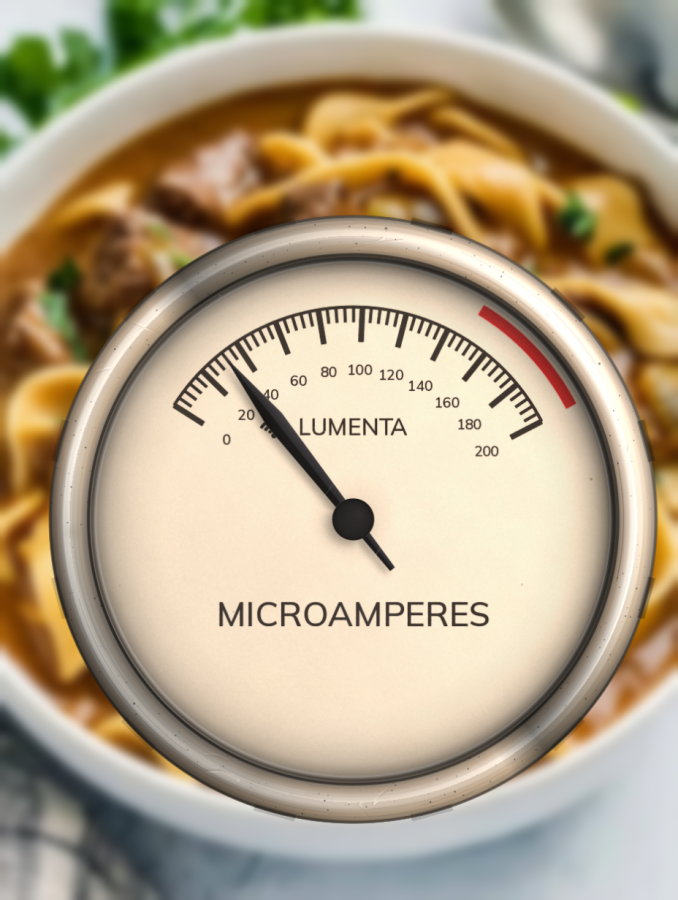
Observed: 32 (µA)
